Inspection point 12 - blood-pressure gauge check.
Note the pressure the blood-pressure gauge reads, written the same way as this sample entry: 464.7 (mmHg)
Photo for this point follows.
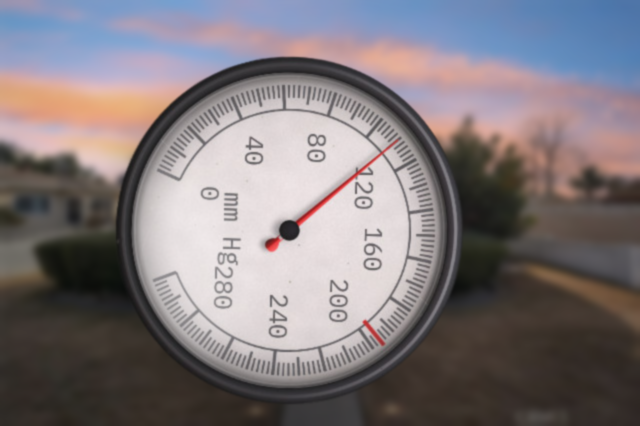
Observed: 110 (mmHg)
